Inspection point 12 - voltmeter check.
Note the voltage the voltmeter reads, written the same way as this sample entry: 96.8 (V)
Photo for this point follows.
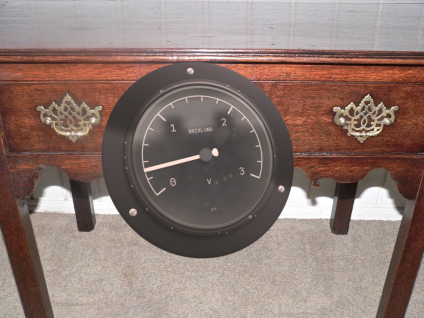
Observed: 0.3 (V)
